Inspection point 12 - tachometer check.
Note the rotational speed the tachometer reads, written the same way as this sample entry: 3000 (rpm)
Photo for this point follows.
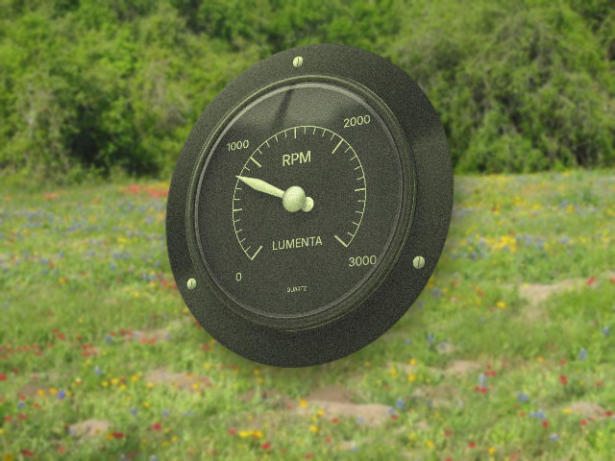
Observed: 800 (rpm)
